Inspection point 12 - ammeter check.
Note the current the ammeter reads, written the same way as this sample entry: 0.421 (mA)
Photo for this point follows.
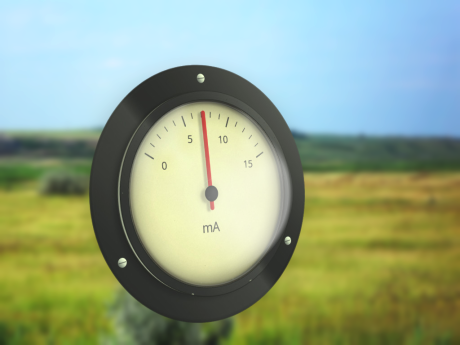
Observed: 7 (mA)
